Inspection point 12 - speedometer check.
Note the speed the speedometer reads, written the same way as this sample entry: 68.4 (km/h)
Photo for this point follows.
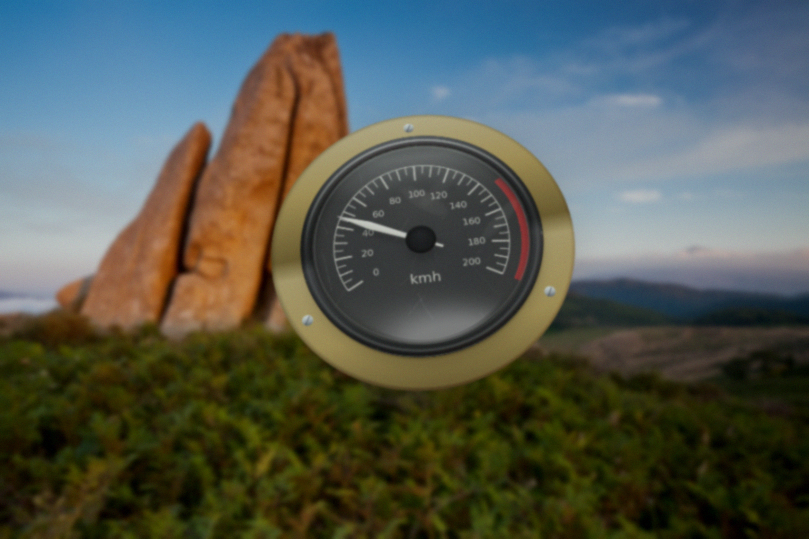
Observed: 45 (km/h)
